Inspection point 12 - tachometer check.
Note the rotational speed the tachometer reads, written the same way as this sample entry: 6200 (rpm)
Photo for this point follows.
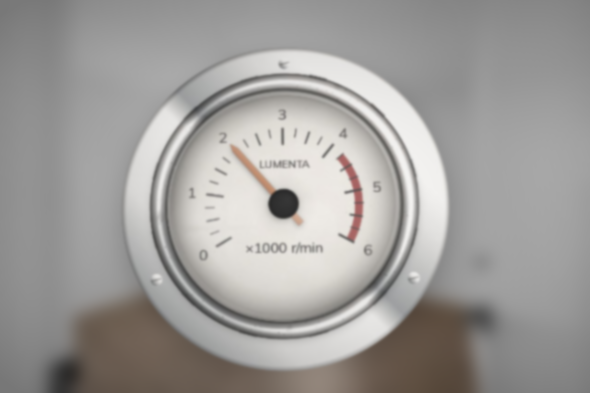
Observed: 2000 (rpm)
